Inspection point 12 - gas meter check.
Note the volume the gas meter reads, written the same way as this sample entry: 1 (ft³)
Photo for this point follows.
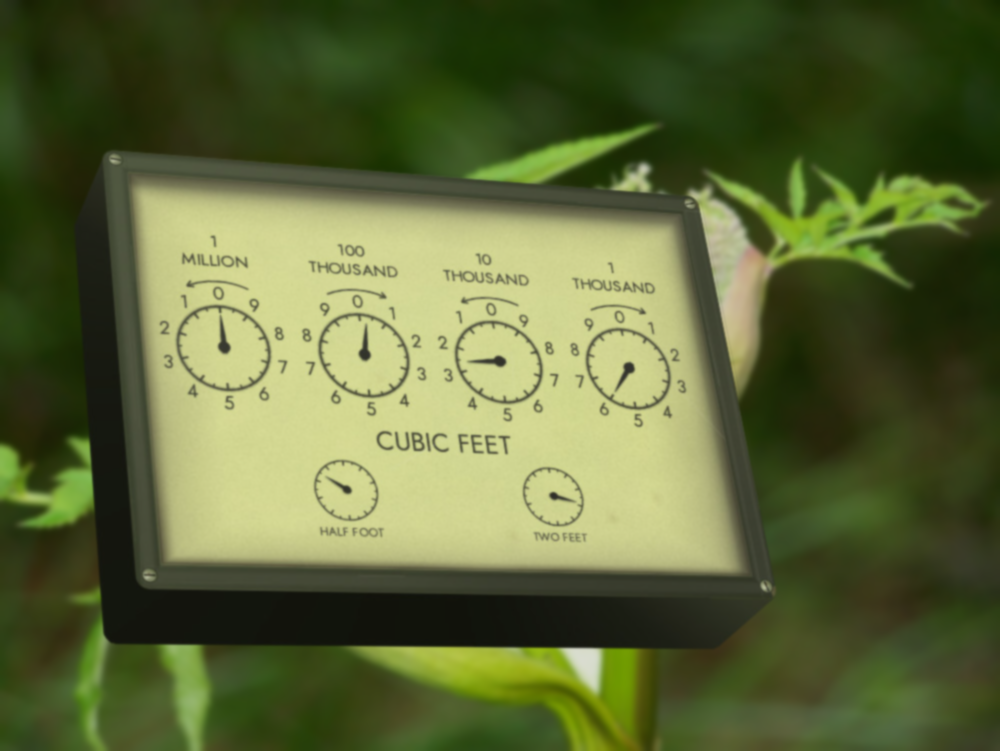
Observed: 2600 (ft³)
